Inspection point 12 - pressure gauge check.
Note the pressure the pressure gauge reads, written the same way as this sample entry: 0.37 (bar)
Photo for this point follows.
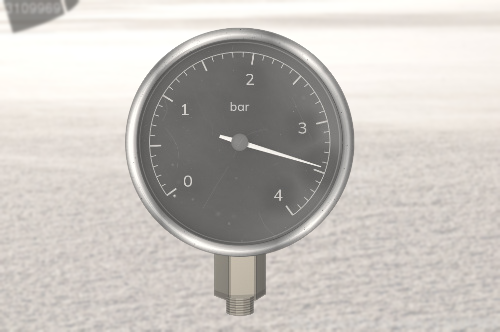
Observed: 3.45 (bar)
